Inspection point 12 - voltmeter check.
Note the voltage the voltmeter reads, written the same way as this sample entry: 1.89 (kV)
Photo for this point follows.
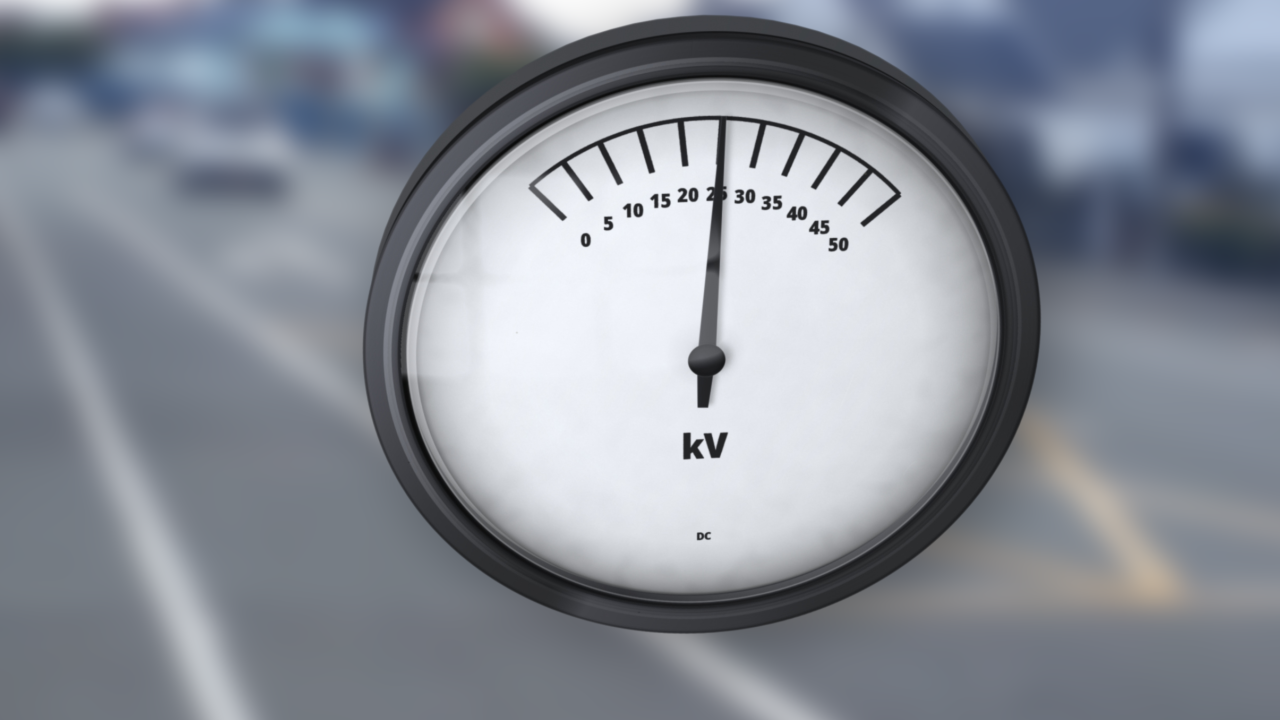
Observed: 25 (kV)
